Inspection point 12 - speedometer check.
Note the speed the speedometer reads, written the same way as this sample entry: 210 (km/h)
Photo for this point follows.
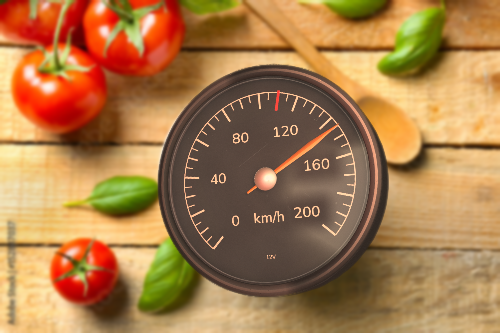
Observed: 145 (km/h)
